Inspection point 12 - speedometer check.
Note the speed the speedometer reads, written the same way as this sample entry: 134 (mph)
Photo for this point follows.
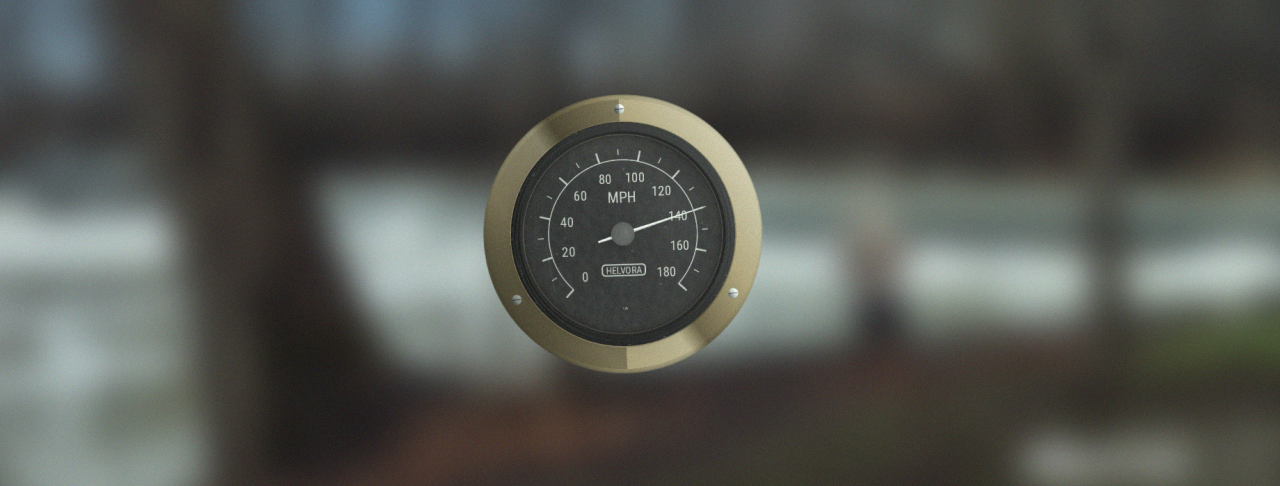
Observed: 140 (mph)
